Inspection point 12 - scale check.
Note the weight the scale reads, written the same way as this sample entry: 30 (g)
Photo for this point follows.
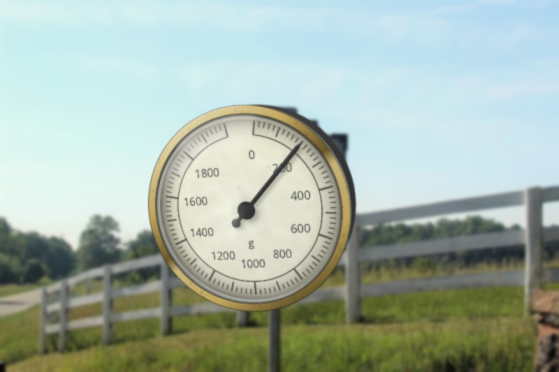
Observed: 200 (g)
